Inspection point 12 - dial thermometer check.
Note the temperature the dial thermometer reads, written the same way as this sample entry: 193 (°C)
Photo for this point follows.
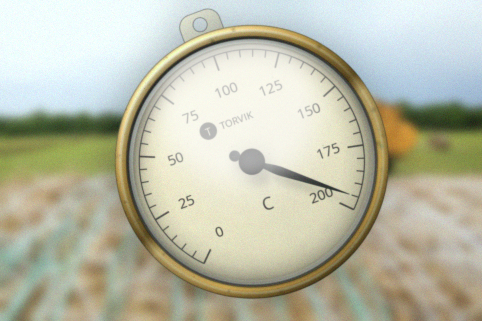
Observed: 195 (°C)
